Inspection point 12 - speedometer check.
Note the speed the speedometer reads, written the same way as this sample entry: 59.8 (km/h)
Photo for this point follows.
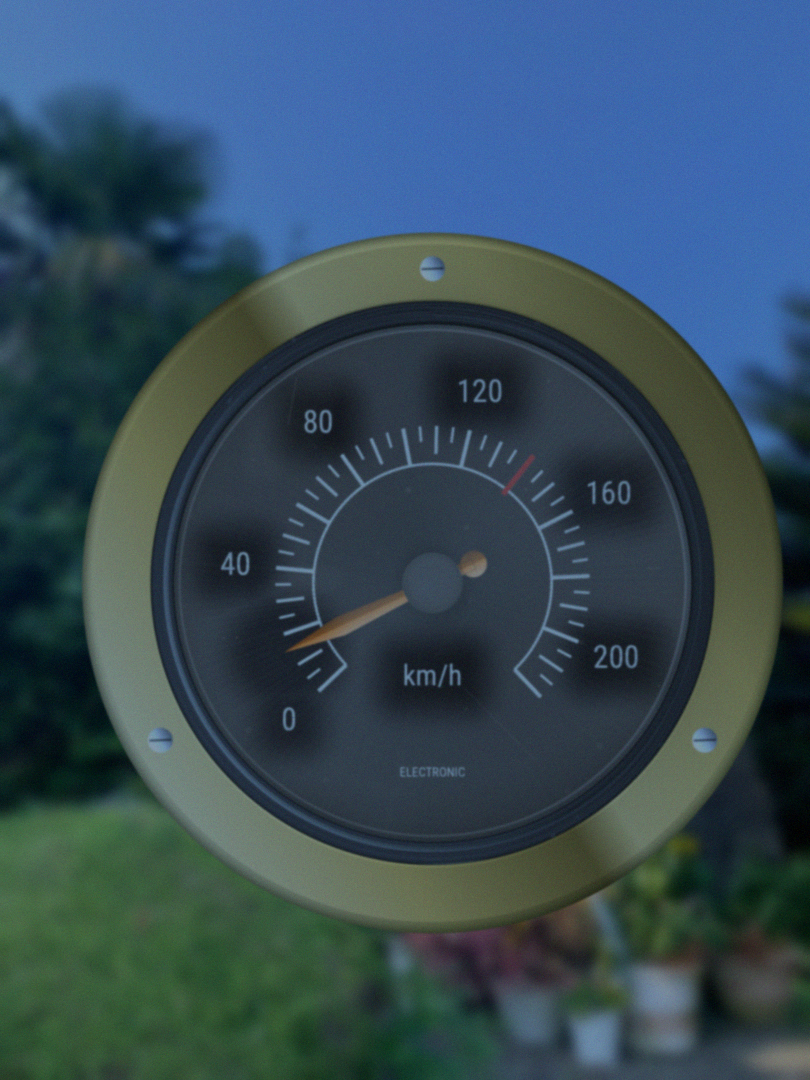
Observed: 15 (km/h)
